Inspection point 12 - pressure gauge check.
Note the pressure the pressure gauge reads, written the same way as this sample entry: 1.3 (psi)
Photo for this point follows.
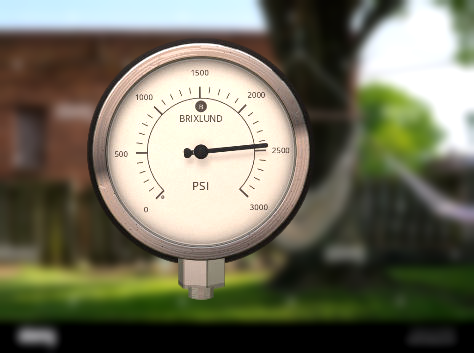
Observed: 2450 (psi)
